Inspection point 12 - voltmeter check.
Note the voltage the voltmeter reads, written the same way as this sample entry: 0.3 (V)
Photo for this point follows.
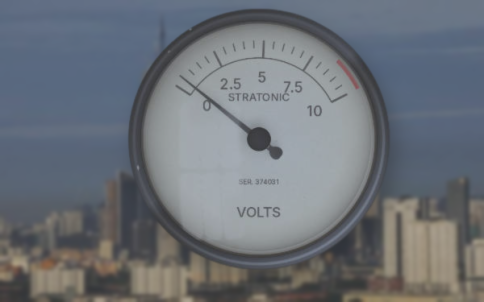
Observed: 0.5 (V)
